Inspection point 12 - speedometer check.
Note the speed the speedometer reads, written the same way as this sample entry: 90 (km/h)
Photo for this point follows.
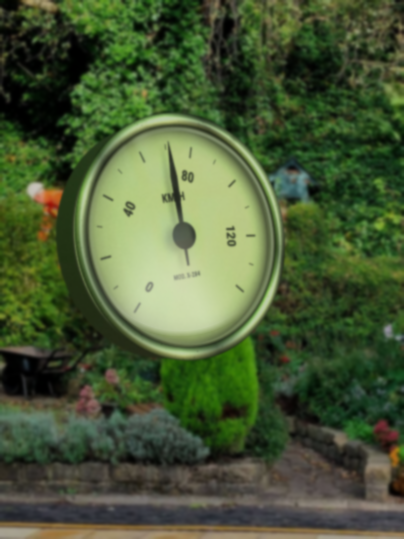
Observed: 70 (km/h)
